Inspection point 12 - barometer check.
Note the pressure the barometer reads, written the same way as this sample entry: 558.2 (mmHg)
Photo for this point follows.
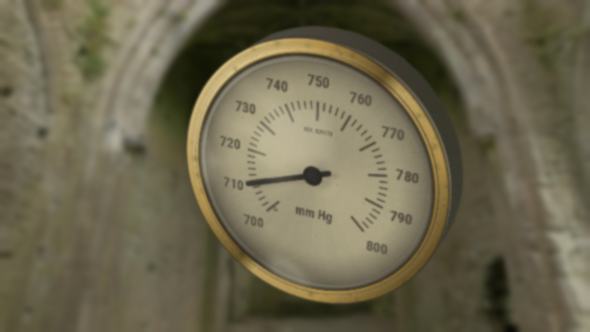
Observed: 710 (mmHg)
